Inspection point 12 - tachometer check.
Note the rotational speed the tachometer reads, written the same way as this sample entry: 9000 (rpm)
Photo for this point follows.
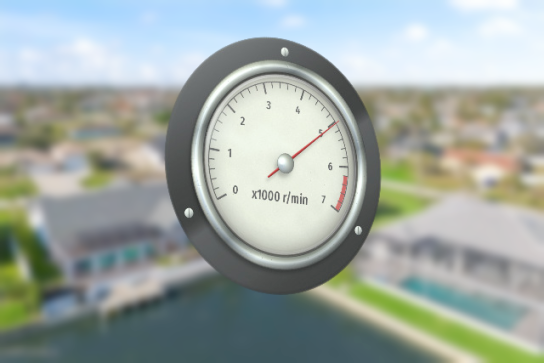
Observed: 5000 (rpm)
